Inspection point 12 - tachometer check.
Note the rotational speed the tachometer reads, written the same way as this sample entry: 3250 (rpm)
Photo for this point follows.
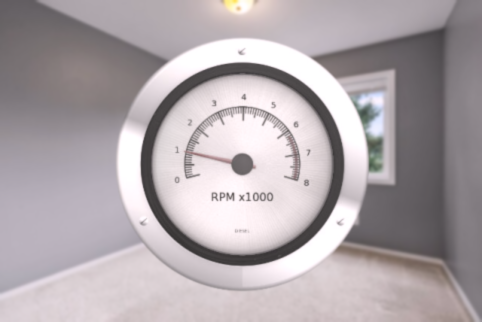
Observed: 1000 (rpm)
